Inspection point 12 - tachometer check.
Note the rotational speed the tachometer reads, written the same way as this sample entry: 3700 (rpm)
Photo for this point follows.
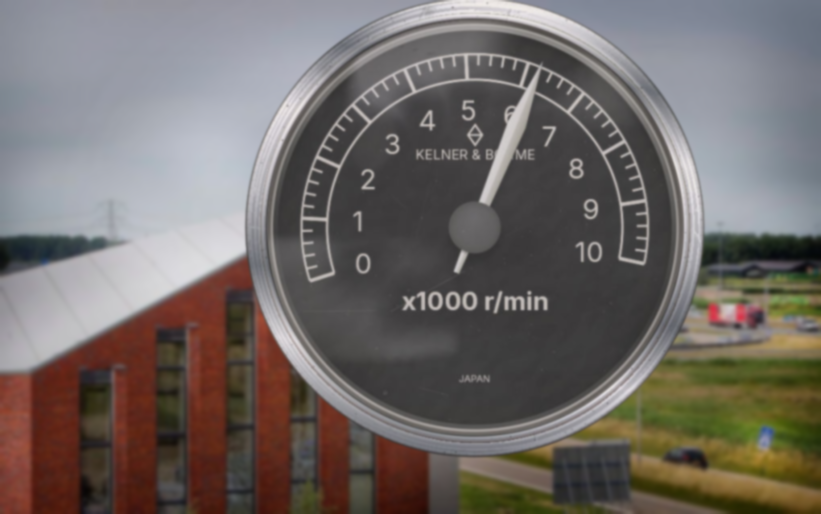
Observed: 6200 (rpm)
